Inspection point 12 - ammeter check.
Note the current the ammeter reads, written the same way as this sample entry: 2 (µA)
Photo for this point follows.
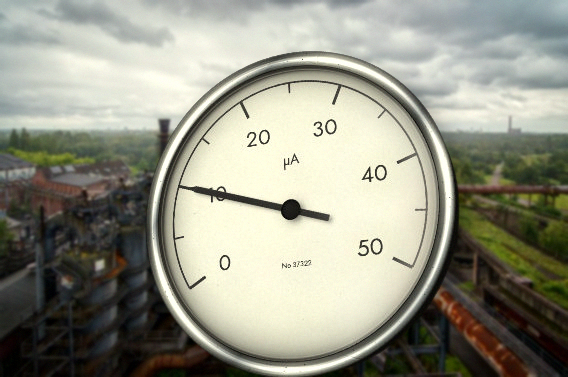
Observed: 10 (µA)
